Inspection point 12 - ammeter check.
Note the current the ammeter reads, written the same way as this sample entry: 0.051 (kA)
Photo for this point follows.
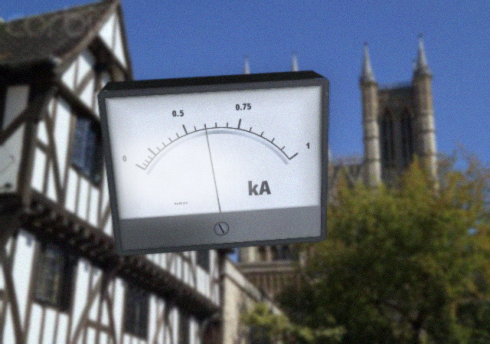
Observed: 0.6 (kA)
